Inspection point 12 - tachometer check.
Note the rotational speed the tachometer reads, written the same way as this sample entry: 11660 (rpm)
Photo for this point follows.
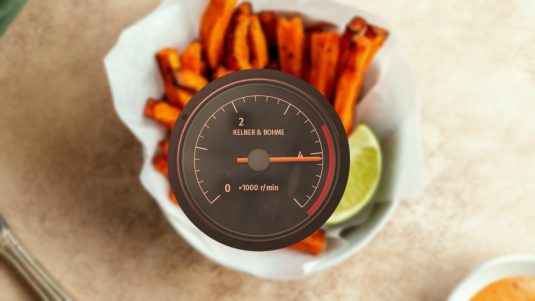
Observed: 4100 (rpm)
